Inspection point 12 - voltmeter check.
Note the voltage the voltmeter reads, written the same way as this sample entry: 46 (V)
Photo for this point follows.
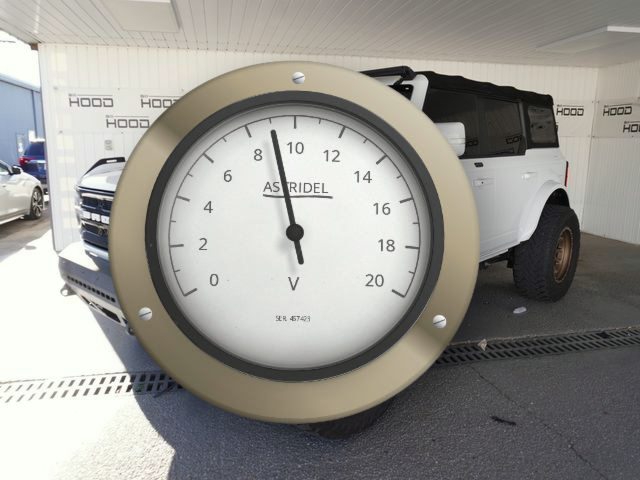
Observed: 9 (V)
